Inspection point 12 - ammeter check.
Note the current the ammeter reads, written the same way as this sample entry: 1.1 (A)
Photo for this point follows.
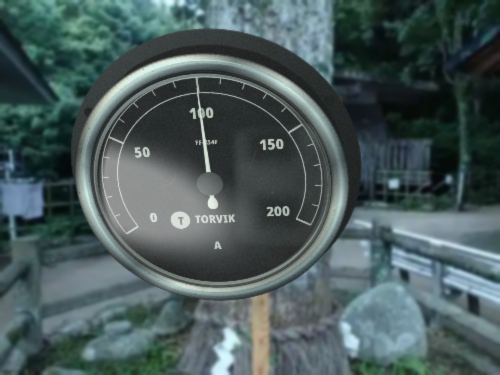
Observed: 100 (A)
